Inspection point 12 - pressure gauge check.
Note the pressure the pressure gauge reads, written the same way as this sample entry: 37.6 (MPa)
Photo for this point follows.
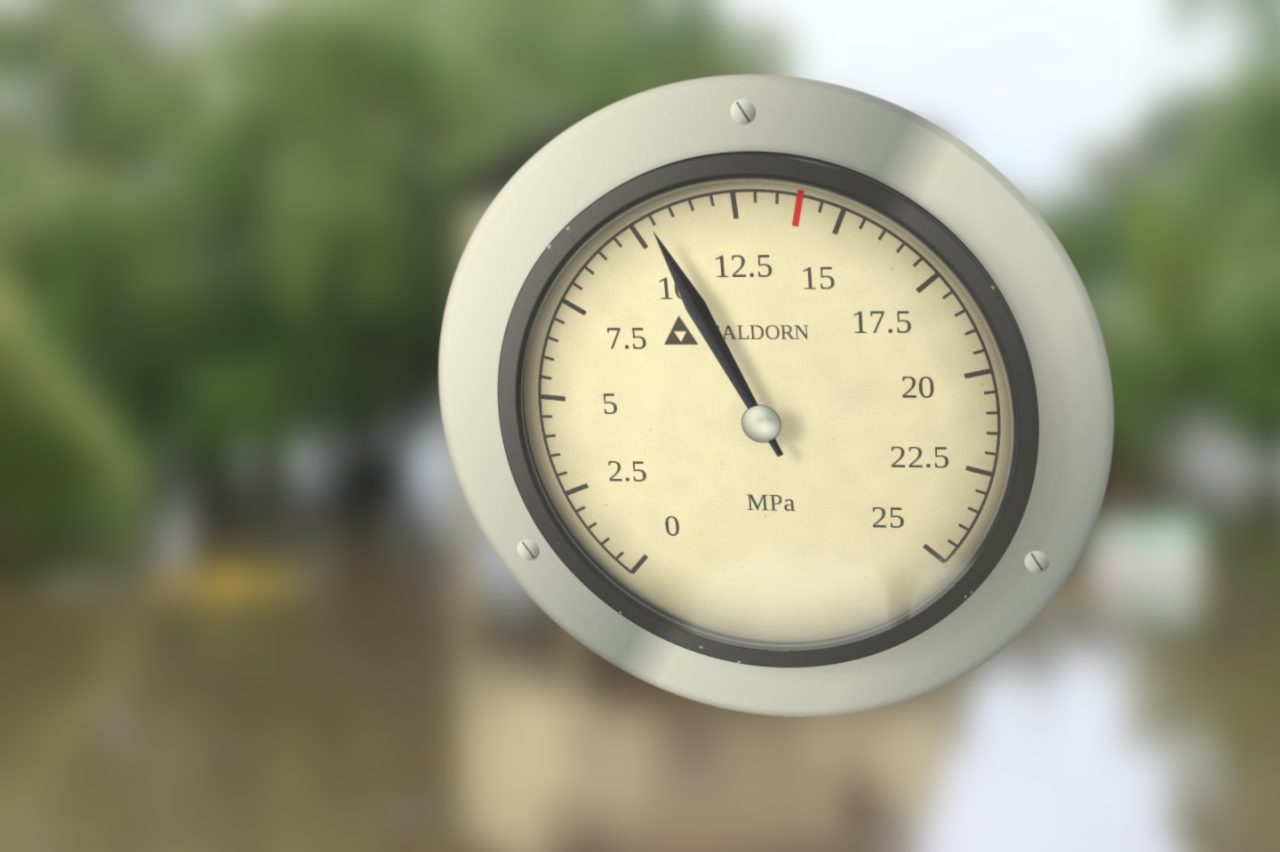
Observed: 10.5 (MPa)
